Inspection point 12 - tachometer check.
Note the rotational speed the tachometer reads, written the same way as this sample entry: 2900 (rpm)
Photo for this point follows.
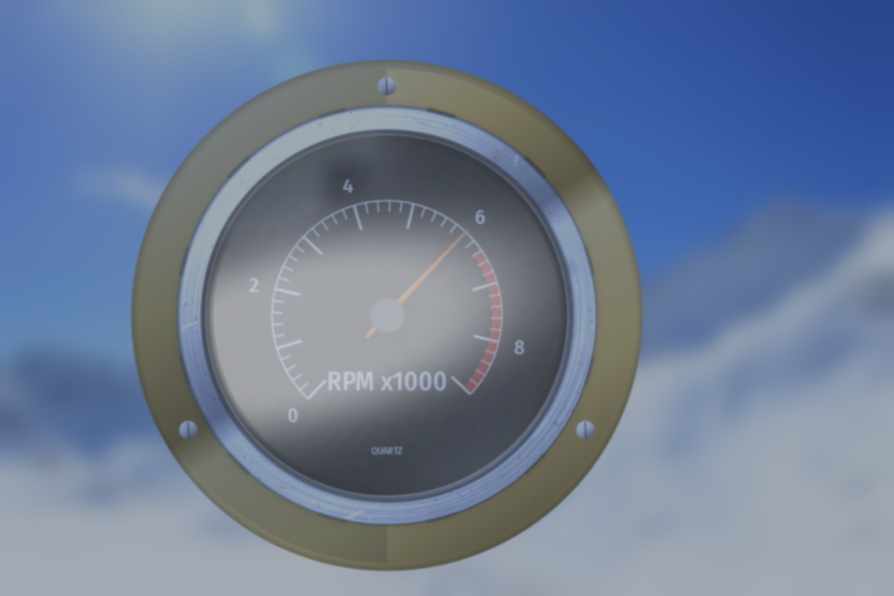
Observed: 6000 (rpm)
